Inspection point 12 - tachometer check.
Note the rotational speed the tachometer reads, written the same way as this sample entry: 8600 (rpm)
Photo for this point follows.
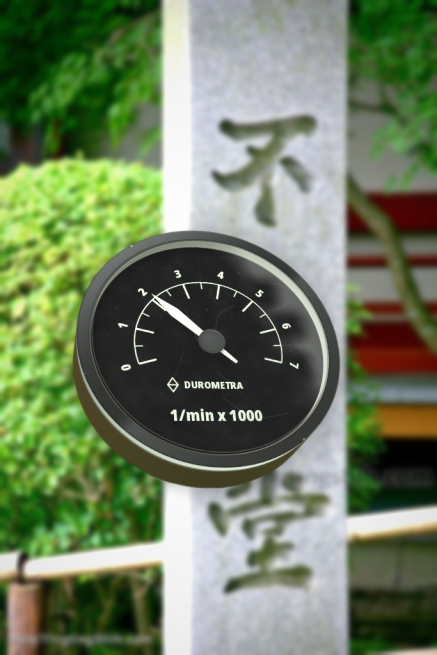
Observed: 2000 (rpm)
